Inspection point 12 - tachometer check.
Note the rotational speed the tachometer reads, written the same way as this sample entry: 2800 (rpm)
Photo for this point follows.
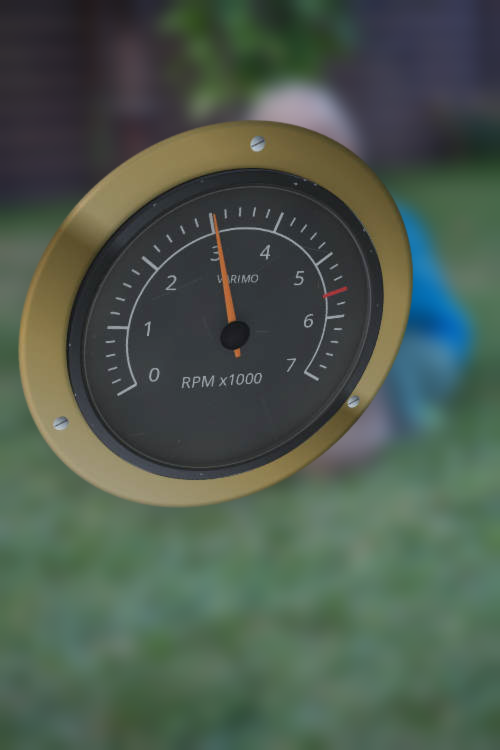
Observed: 3000 (rpm)
